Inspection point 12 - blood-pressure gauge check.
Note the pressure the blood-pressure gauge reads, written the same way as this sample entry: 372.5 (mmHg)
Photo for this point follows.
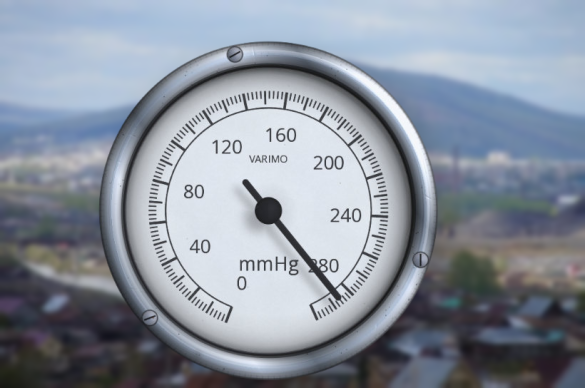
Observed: 286 (mmHg)
